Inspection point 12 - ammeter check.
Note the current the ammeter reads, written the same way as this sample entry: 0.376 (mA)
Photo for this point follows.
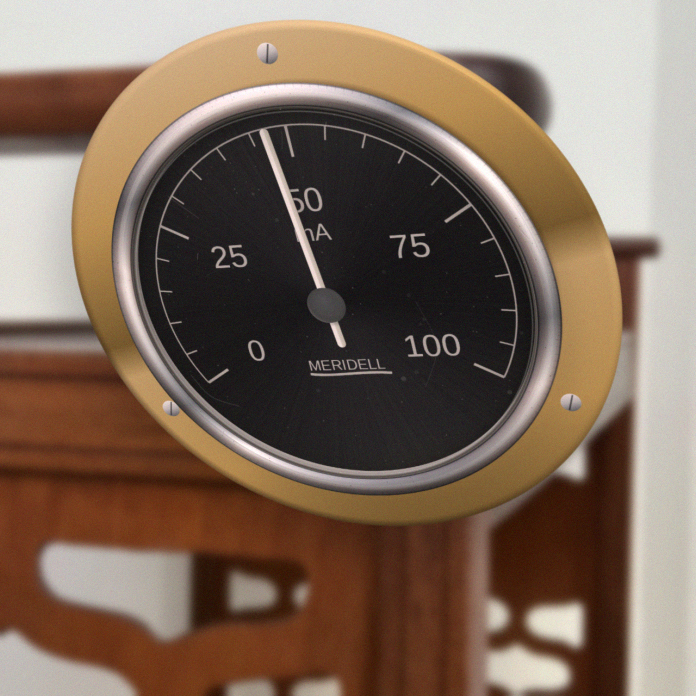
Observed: 47.5 (mA)
